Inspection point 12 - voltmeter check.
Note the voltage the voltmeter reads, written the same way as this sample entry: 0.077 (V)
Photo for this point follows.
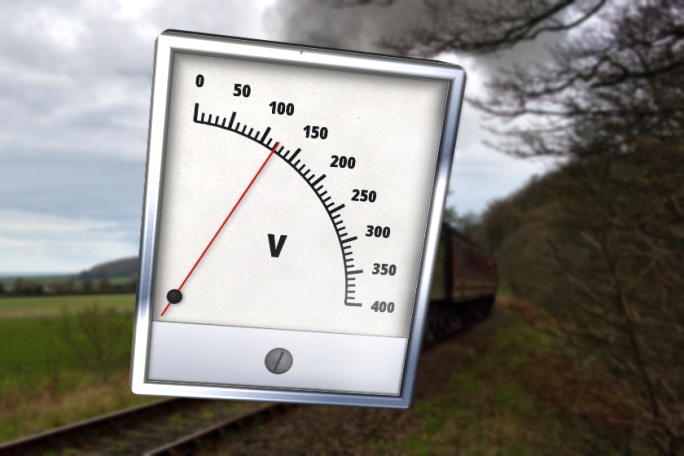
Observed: 120 (V)
